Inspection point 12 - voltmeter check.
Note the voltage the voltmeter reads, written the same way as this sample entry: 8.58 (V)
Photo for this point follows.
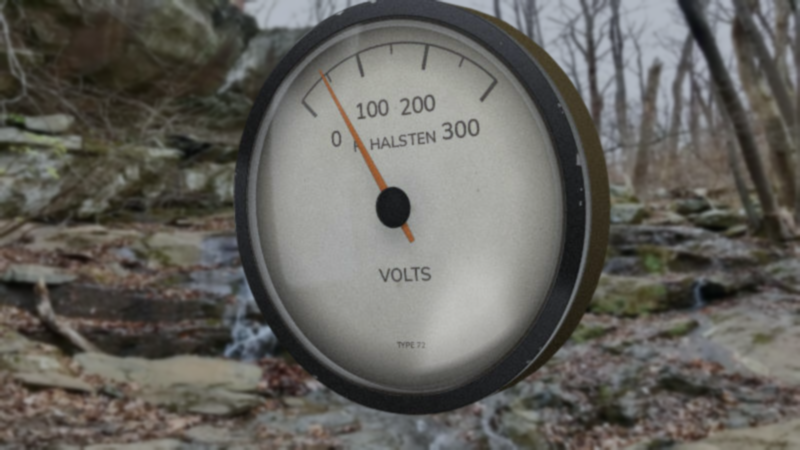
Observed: 50 (V)
